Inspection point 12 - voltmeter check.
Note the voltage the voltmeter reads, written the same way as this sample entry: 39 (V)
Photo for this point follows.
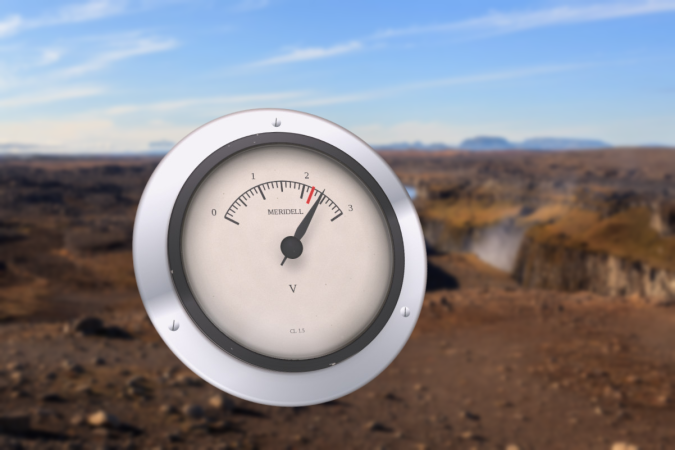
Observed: 2.4 (V)
